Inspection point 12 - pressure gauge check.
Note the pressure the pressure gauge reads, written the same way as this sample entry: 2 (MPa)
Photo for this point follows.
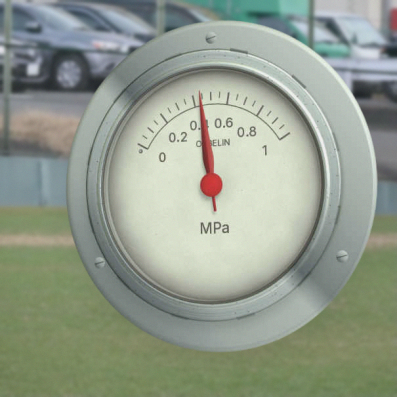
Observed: 0.45 (MPa)
